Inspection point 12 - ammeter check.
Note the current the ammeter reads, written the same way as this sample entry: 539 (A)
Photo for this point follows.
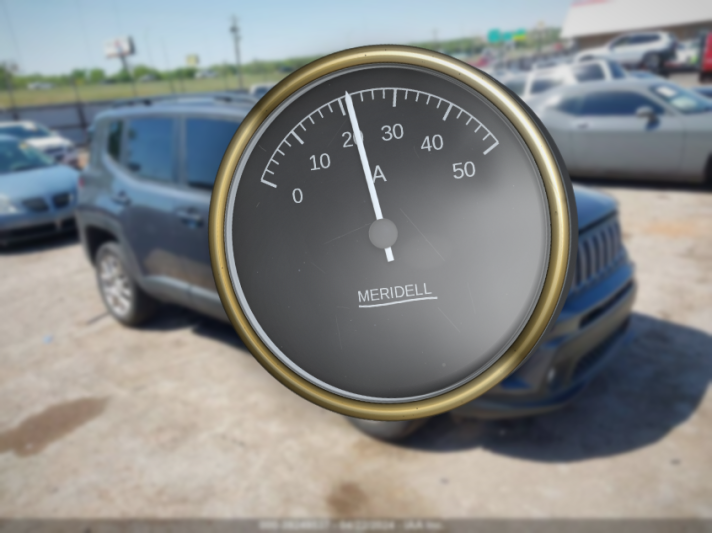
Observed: 22 (A)
